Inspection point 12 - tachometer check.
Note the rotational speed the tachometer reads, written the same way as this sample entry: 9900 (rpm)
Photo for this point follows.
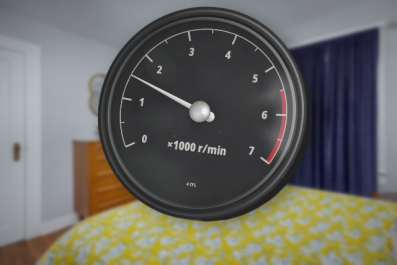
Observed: 1500 (rpm)
